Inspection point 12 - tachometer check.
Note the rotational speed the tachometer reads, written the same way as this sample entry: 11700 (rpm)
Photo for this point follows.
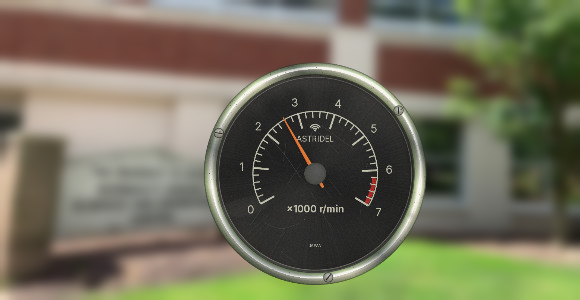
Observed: 2600 (rpm)
